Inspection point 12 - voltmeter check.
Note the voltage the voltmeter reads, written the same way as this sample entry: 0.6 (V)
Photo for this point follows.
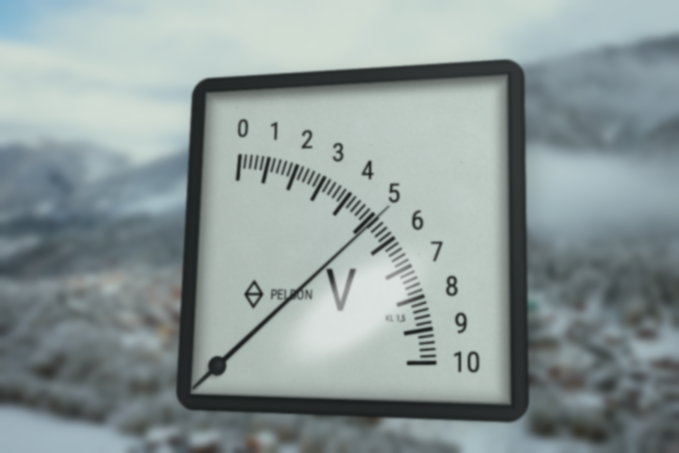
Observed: 5.2 (V)
